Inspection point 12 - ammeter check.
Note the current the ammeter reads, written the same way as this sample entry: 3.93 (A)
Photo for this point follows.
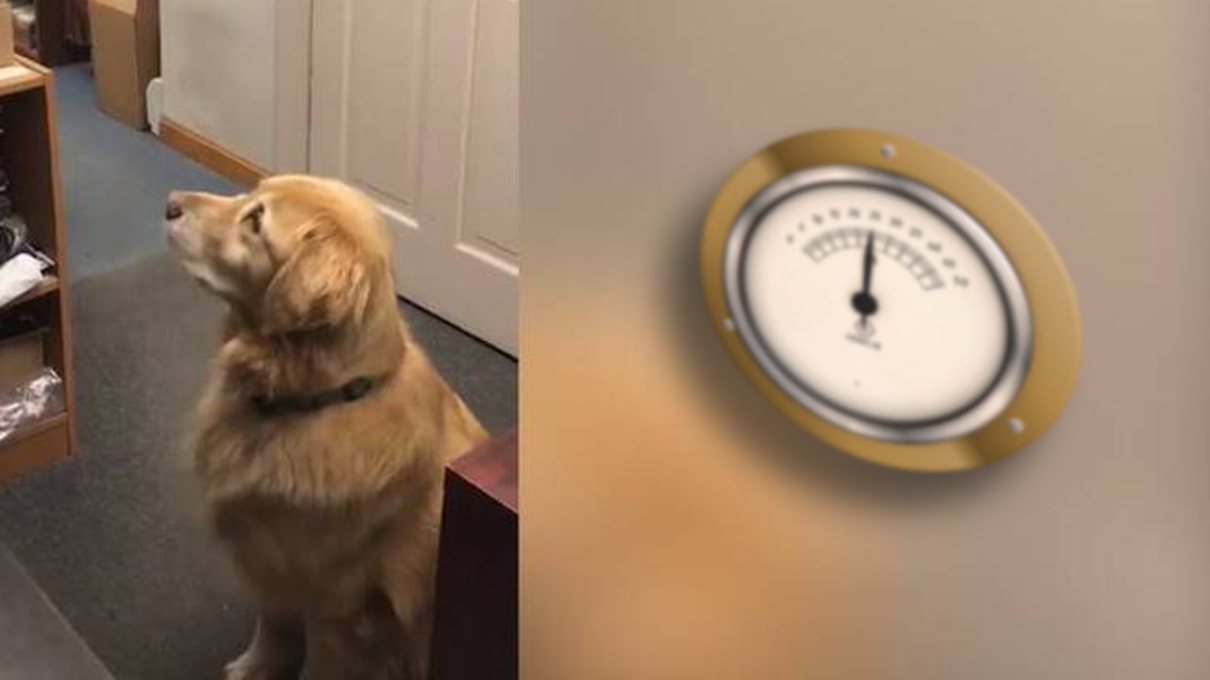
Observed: 25 (A)
